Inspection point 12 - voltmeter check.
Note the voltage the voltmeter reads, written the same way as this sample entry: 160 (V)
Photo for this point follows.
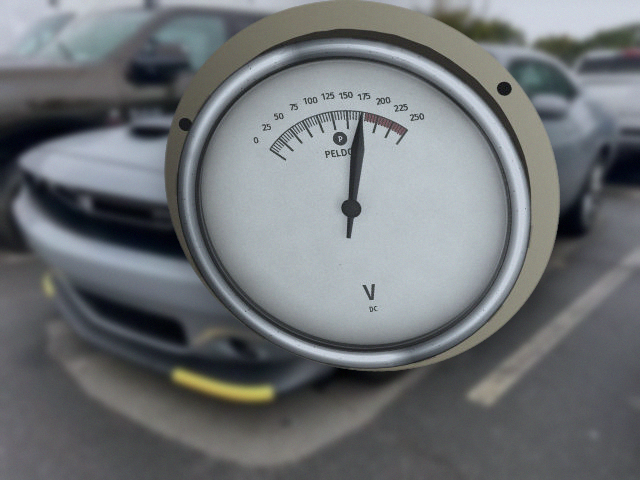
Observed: 175 (V)
